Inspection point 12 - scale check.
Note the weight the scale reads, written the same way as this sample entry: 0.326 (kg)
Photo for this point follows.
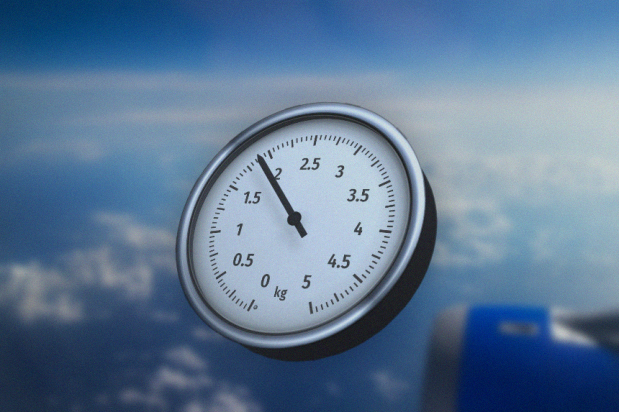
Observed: 1.9 (kg)
